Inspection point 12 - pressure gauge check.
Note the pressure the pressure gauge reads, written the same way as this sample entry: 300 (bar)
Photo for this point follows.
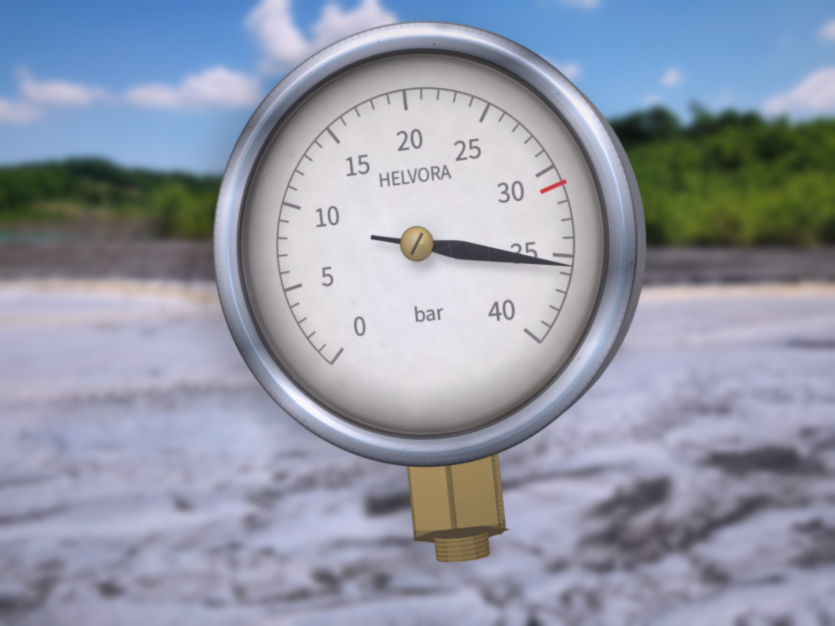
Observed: 35.5 (bar)
